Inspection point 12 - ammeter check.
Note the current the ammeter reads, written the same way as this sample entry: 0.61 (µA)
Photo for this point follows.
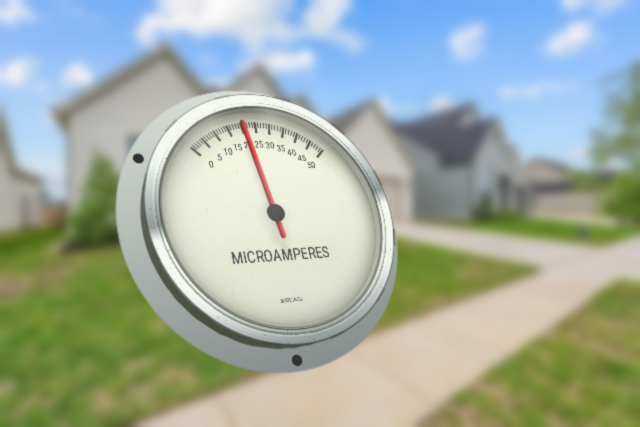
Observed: 20 (µA)
